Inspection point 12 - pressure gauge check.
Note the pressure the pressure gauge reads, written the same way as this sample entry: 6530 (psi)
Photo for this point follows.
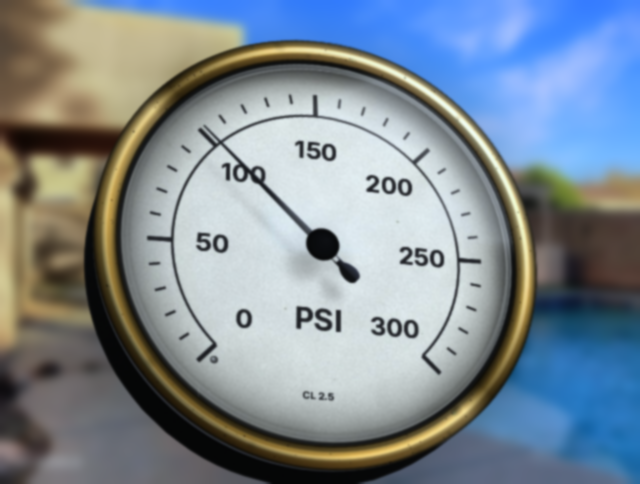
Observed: 100 (psi)
